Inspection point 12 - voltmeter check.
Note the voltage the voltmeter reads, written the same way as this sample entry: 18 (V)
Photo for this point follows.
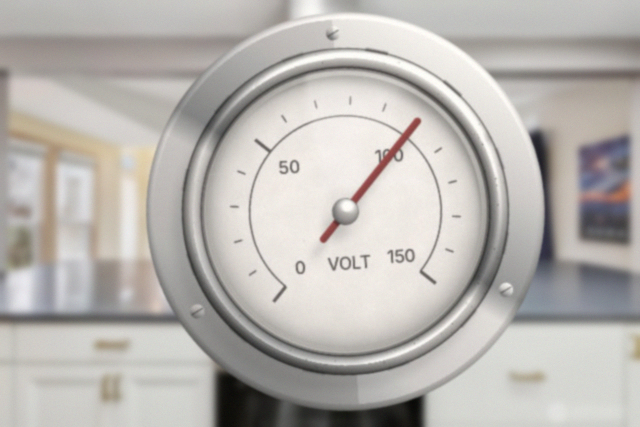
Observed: 100 (V)
